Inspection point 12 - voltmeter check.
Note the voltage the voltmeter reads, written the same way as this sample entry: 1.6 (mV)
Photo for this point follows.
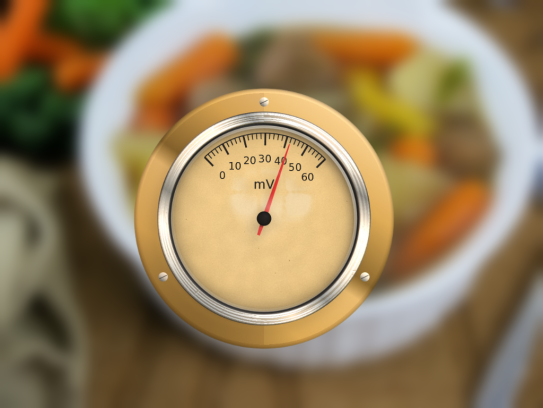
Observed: 42 (mV)
